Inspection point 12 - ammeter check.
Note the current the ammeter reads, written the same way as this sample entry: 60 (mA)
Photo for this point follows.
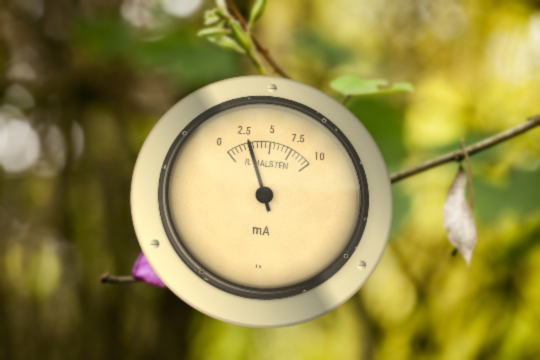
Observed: 2.5 (mA)
